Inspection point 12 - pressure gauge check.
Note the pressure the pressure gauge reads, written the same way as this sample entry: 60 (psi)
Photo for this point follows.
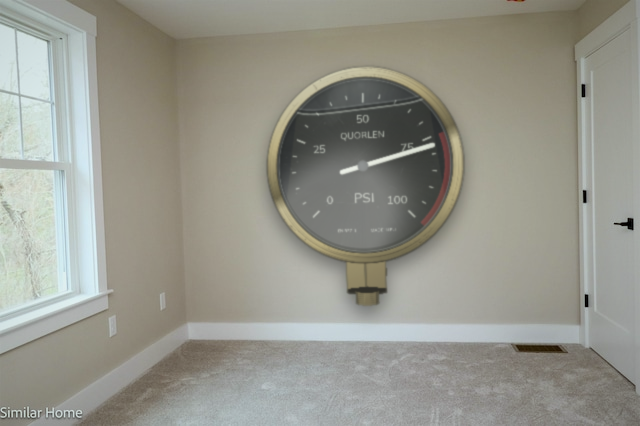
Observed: 77.5 (psi)
